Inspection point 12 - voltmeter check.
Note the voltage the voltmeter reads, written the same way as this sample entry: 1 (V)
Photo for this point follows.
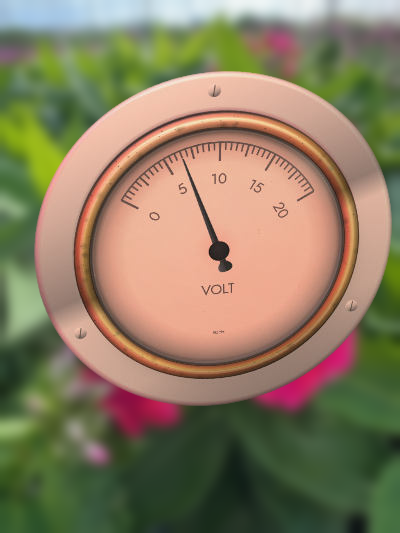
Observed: 6.5 (V)
